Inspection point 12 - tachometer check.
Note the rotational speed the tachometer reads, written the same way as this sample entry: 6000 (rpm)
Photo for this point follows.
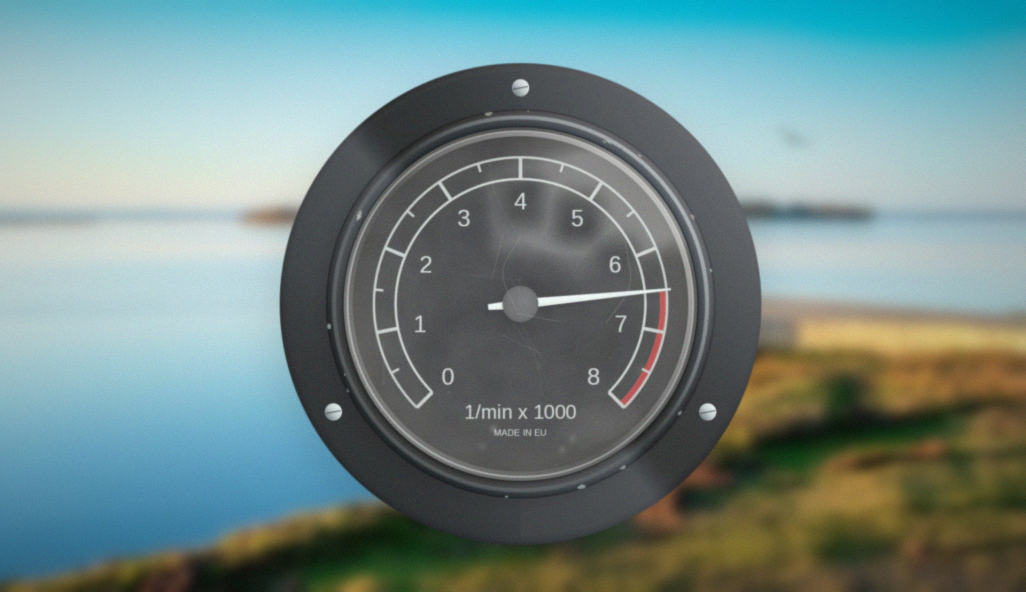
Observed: 6500 (rpm)
